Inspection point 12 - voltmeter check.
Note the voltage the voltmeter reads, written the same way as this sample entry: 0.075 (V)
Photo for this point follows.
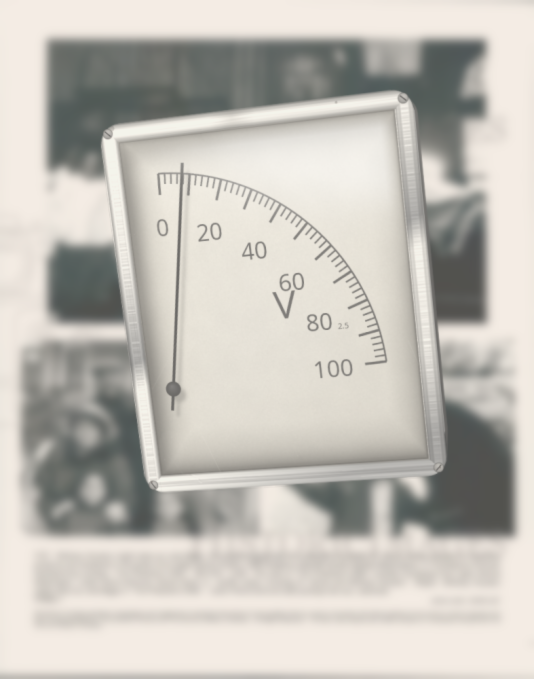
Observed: 8 (V)
